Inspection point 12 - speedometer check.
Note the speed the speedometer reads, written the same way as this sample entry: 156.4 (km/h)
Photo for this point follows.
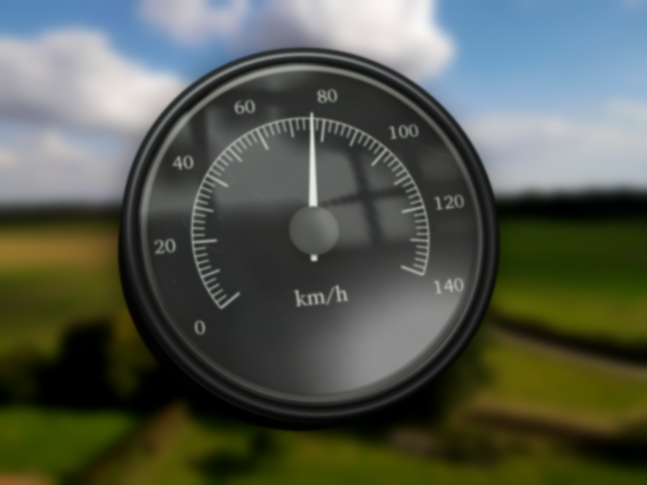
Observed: 76 (km/h)
